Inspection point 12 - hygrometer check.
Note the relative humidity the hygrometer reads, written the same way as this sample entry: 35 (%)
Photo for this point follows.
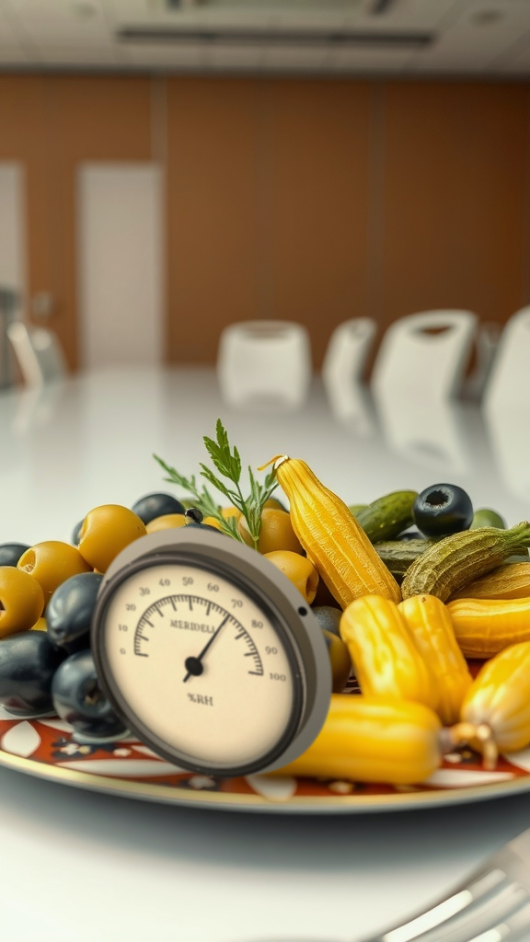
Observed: 70 (%)
